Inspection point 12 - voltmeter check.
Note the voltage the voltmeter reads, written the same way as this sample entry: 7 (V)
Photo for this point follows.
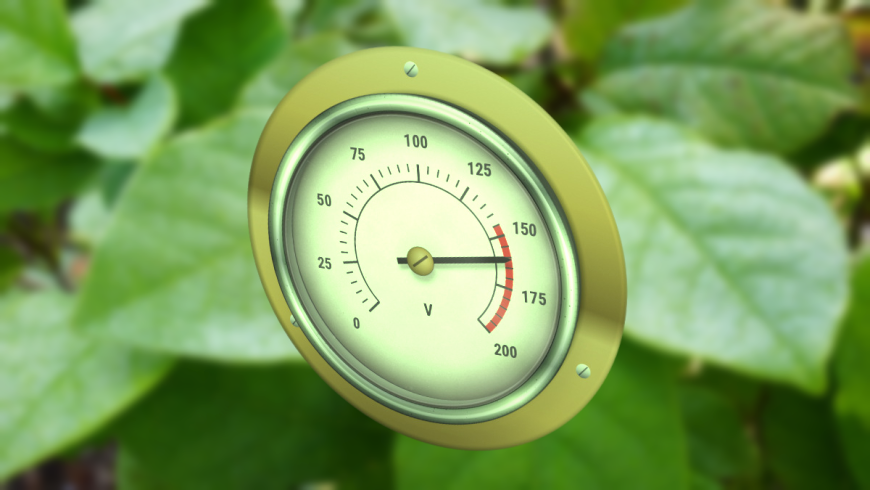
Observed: 160 (V)
